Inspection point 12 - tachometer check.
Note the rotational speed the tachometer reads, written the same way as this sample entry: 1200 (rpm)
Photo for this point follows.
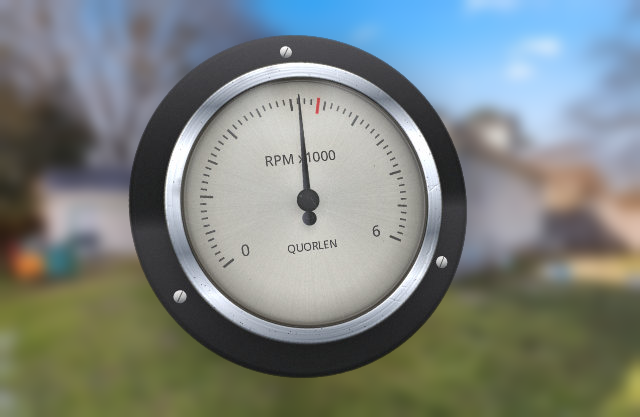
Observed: 3100 (rpm)
